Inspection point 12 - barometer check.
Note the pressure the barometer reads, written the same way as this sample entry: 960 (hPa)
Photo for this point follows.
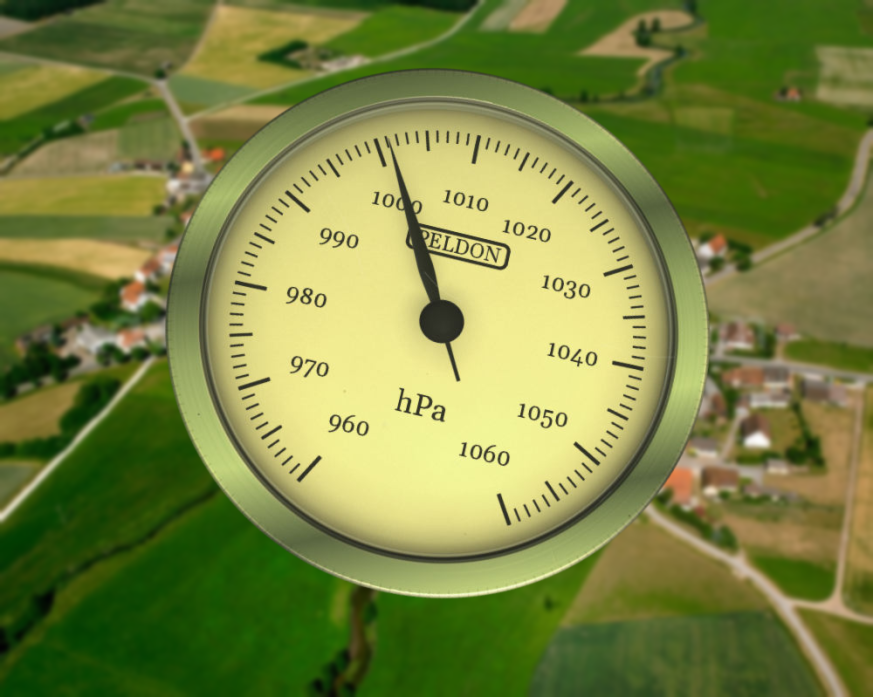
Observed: 1001 (hPa)
